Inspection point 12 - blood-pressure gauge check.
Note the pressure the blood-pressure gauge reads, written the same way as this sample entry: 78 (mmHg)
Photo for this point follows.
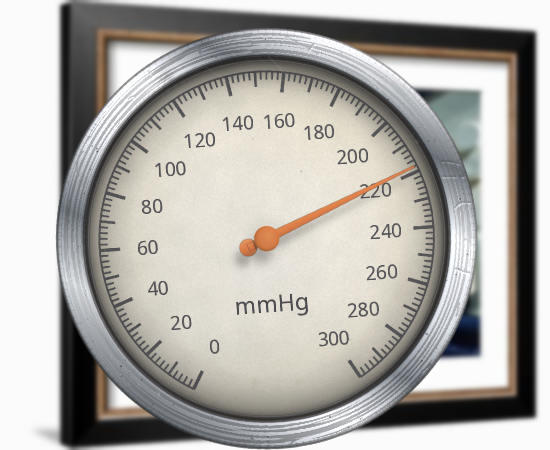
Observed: 218 (mmHg)
